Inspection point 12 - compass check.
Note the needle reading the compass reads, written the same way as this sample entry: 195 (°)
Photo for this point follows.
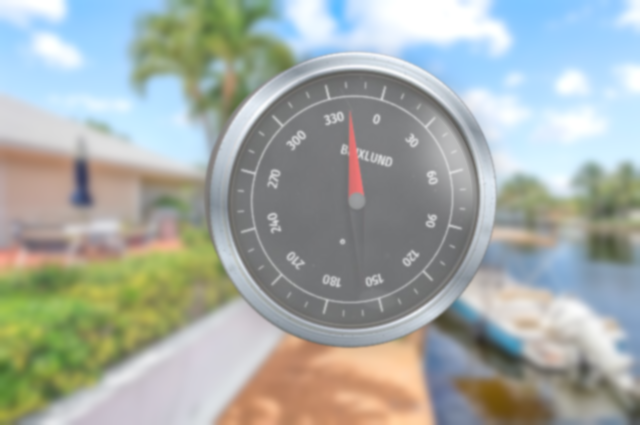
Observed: 340 (°)
